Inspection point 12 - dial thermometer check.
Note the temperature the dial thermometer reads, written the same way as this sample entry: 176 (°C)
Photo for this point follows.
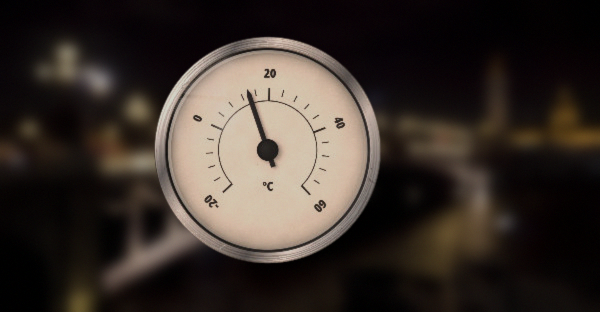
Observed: 14 (°C)
